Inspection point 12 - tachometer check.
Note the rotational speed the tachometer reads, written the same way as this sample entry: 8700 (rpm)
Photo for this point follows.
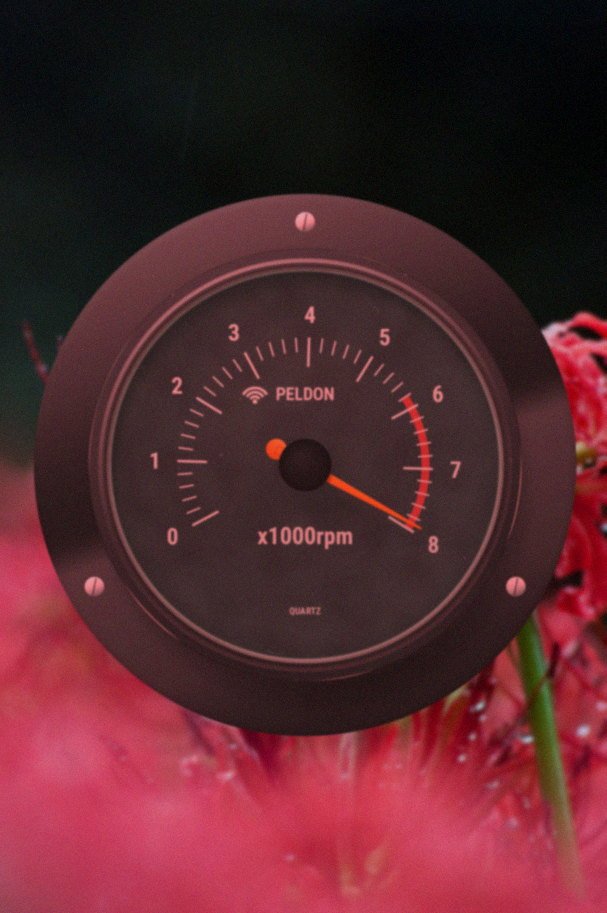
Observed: 7900 (rpm)
